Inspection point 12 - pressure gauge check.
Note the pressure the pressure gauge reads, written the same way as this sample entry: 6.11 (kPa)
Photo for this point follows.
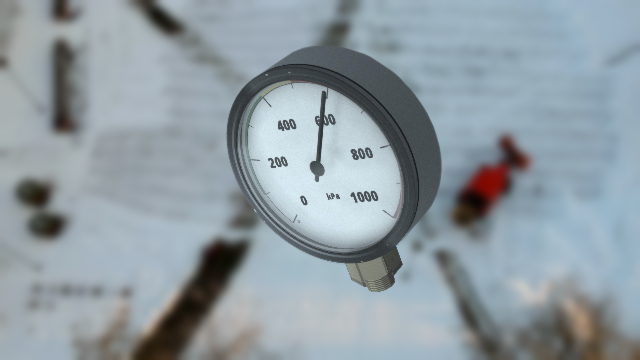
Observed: 600 (kPa)
